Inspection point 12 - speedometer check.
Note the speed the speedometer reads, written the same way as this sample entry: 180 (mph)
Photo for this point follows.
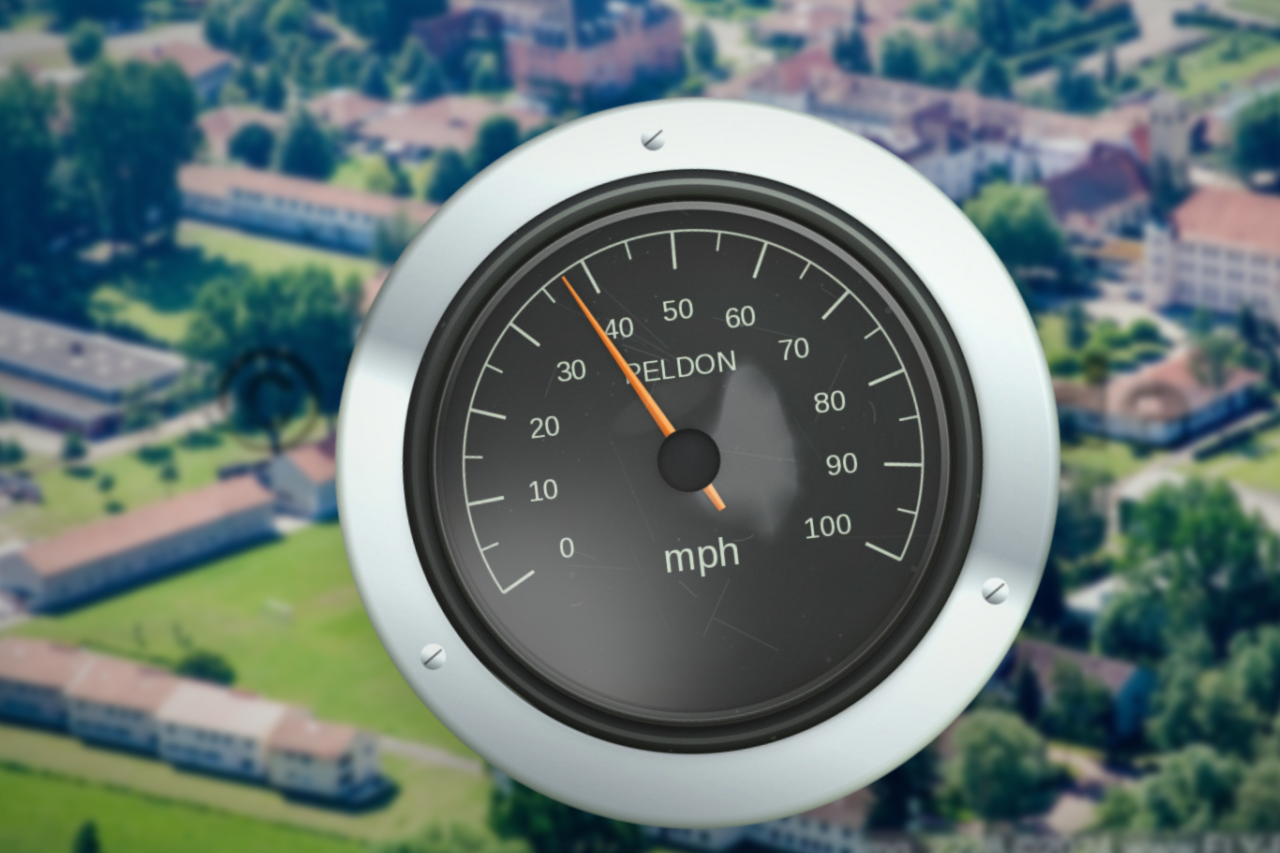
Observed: 37.5 (mph)
